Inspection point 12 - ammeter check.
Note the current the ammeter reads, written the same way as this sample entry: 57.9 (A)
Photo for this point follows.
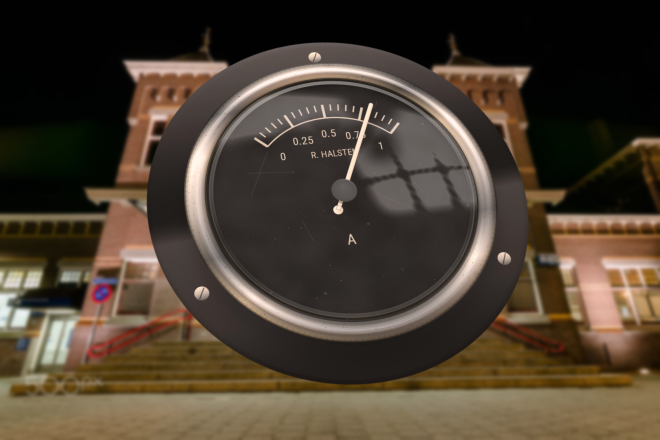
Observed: 0.8 (A)
